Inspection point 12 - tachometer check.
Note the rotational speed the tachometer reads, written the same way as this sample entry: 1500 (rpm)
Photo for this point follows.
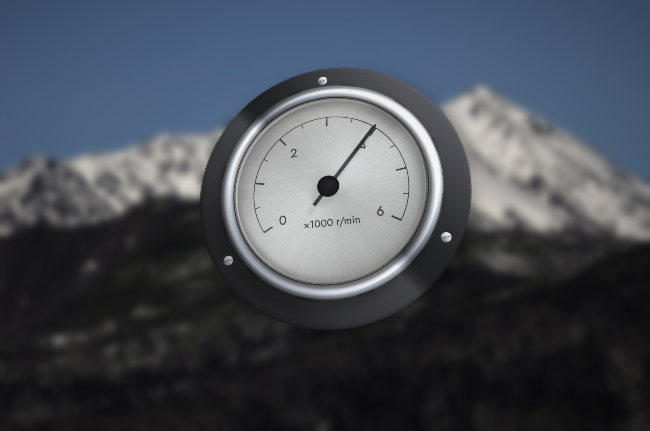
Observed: 4000 (rpm)
